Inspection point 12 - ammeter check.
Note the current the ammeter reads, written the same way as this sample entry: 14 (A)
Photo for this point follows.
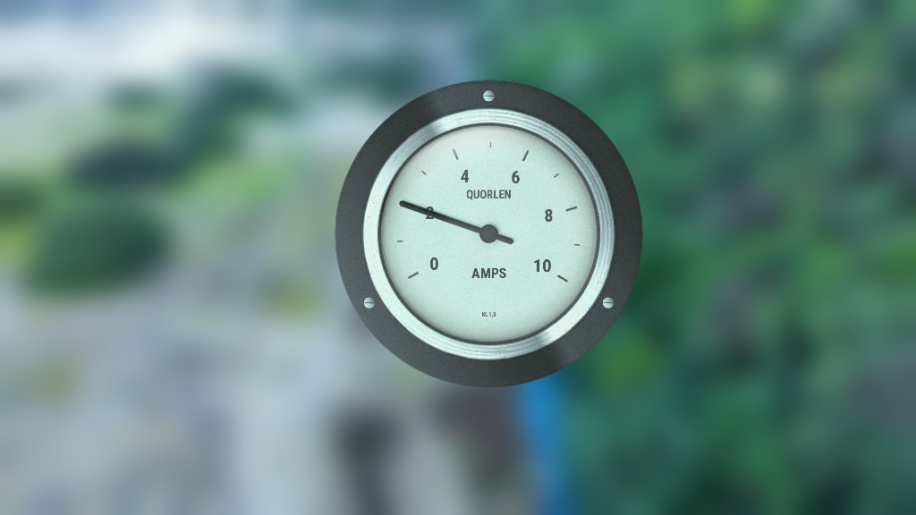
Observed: 2 (A)
